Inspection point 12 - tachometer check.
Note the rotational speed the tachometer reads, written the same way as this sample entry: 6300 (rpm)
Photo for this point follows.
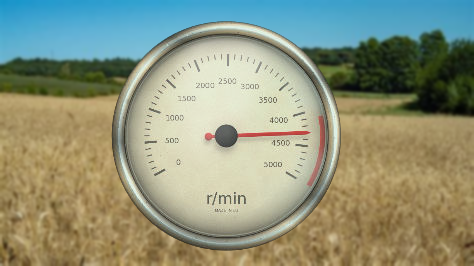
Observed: 4300 (rpm)
